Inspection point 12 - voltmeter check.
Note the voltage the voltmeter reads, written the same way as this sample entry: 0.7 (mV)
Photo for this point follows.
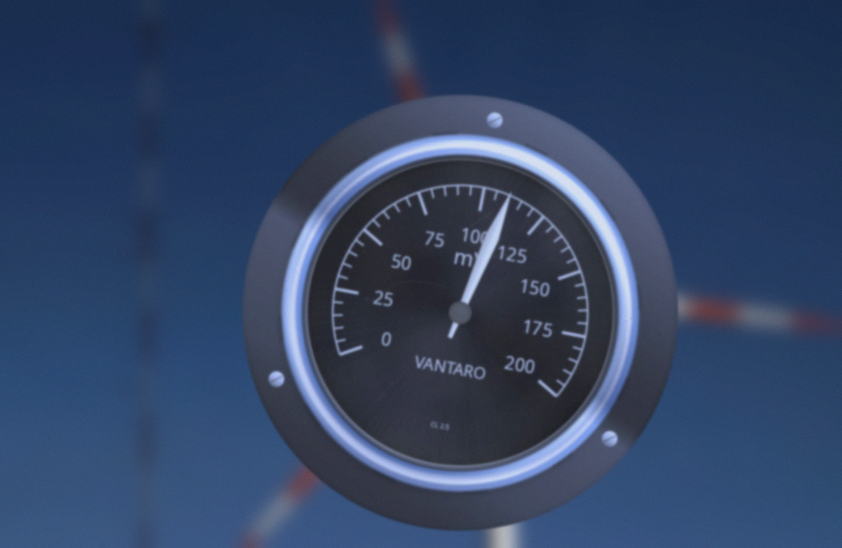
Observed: 110 (mV)
